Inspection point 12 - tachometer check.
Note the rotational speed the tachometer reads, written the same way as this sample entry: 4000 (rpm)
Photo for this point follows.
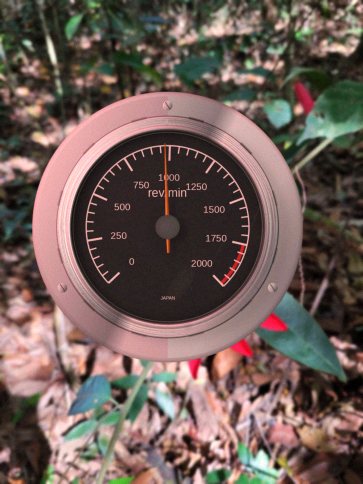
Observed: 975 (rpm)
